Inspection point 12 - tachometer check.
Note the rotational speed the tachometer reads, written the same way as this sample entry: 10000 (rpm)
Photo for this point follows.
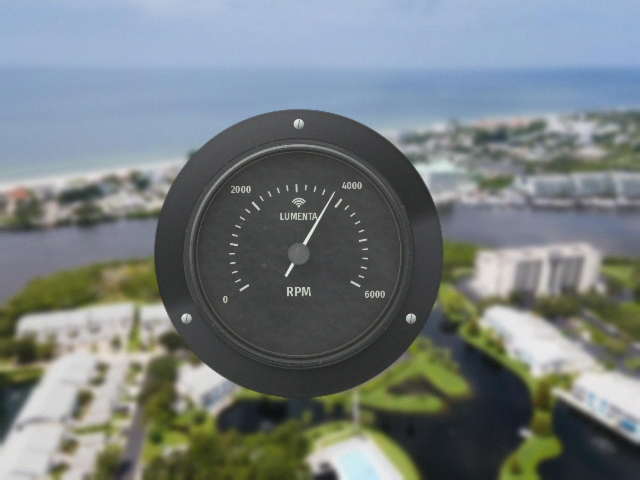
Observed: 3800 (rpm)
